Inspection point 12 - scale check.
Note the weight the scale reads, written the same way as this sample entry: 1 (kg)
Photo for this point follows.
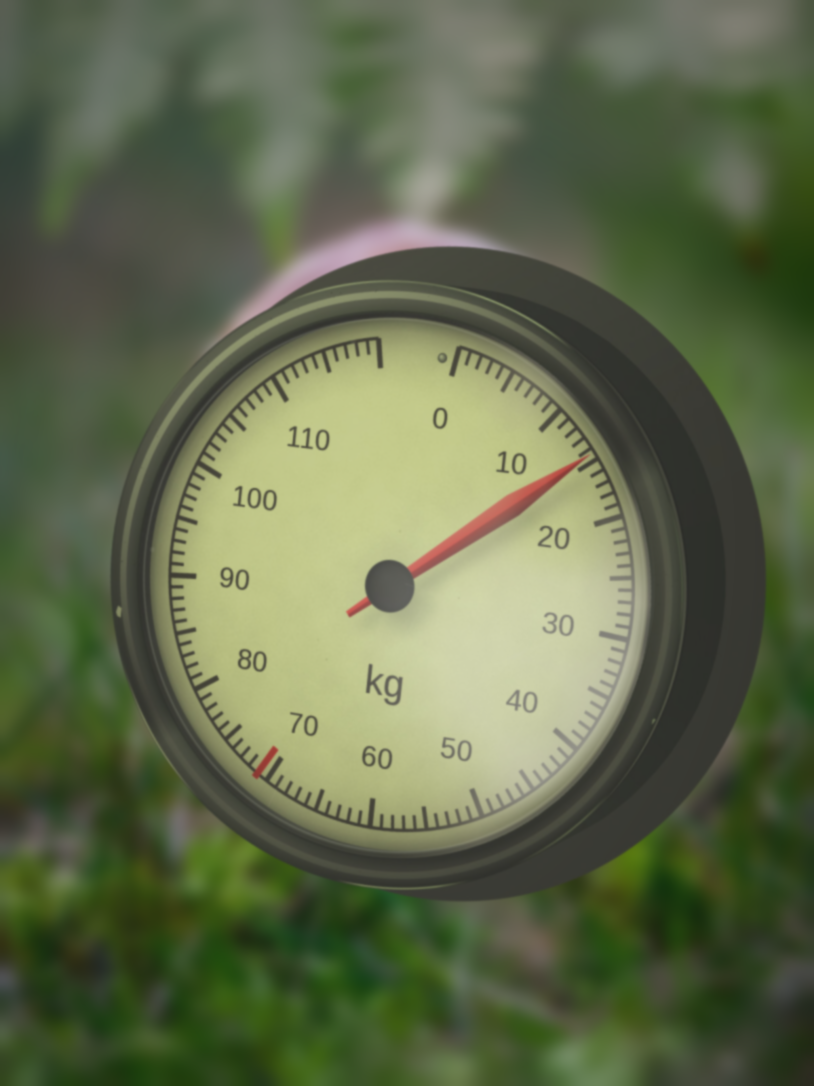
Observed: 14.5 (kg)
